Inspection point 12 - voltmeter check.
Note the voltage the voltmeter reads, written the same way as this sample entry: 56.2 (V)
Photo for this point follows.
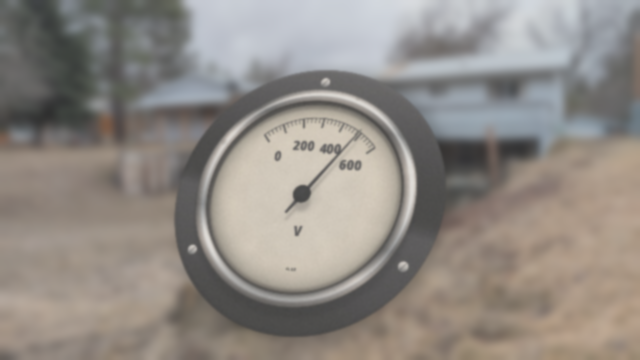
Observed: 500 (V)
